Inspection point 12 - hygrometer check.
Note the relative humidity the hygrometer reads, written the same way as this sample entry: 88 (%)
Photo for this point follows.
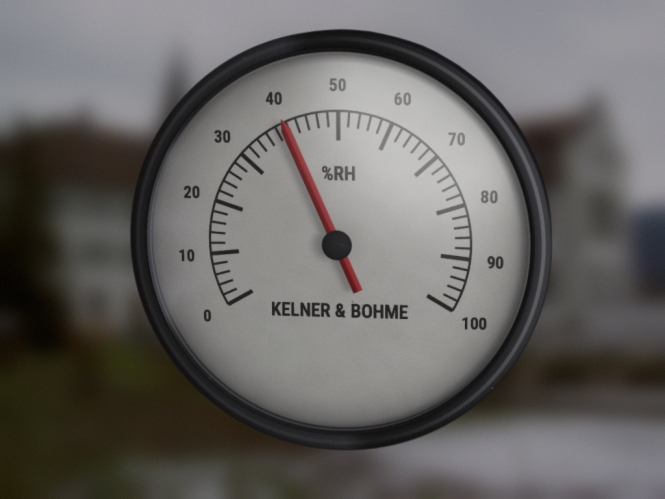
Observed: 40 (%)
